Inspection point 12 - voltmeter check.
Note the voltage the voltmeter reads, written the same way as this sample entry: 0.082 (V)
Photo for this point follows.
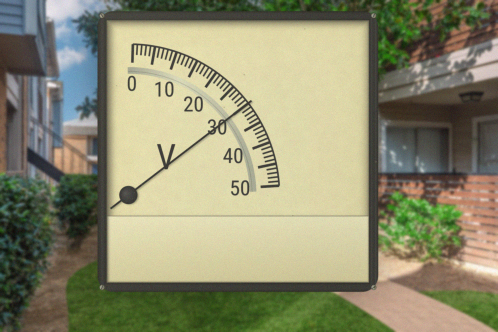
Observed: 30 (V)
